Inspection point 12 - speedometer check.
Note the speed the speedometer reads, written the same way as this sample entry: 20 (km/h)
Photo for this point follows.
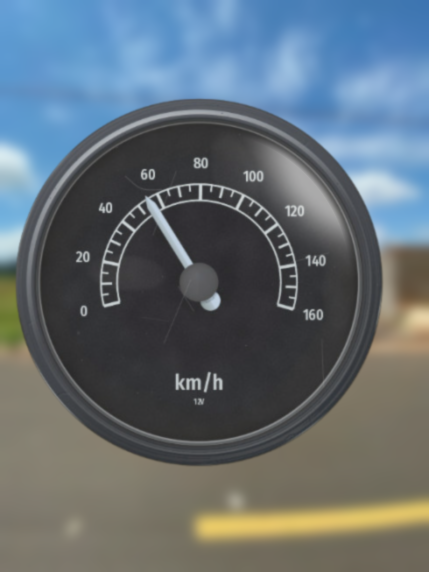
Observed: 55 (km/h)
